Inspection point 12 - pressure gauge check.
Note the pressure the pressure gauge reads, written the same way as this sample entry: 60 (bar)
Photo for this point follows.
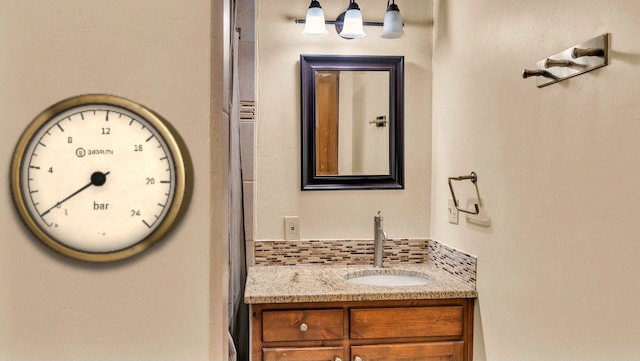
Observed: 0 (bar)
